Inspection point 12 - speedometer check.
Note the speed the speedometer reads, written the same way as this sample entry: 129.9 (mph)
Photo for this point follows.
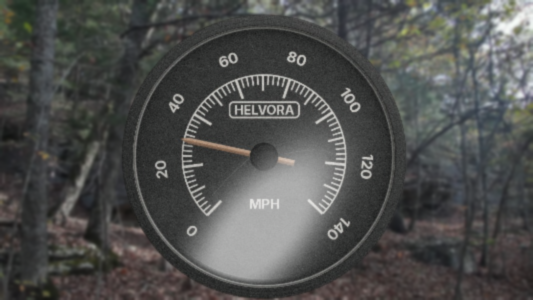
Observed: 30 (mph)
